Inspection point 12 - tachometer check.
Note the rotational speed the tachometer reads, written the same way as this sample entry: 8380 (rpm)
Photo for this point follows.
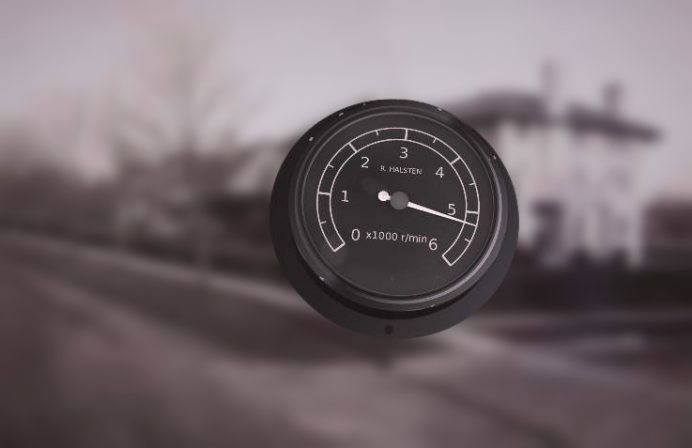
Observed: 5250 (rpm)
